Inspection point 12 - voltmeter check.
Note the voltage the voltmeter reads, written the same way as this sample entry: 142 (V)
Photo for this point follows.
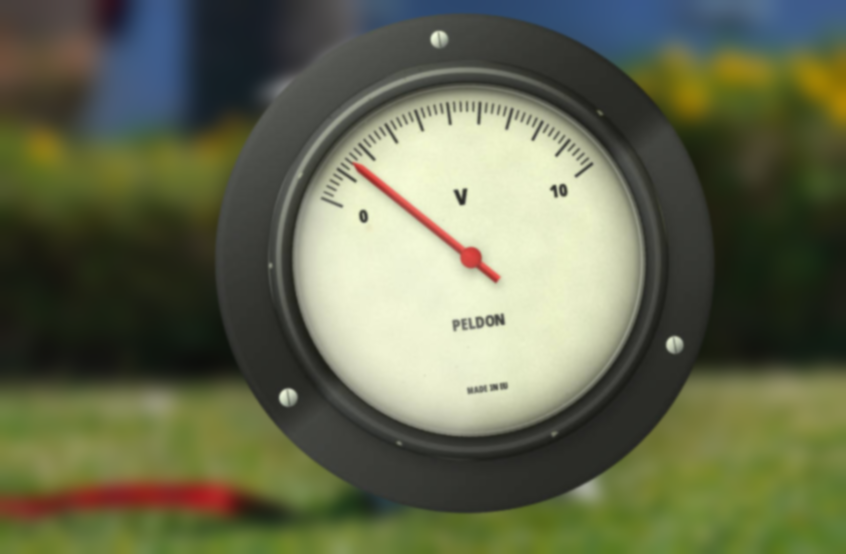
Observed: 1.4 (V)
